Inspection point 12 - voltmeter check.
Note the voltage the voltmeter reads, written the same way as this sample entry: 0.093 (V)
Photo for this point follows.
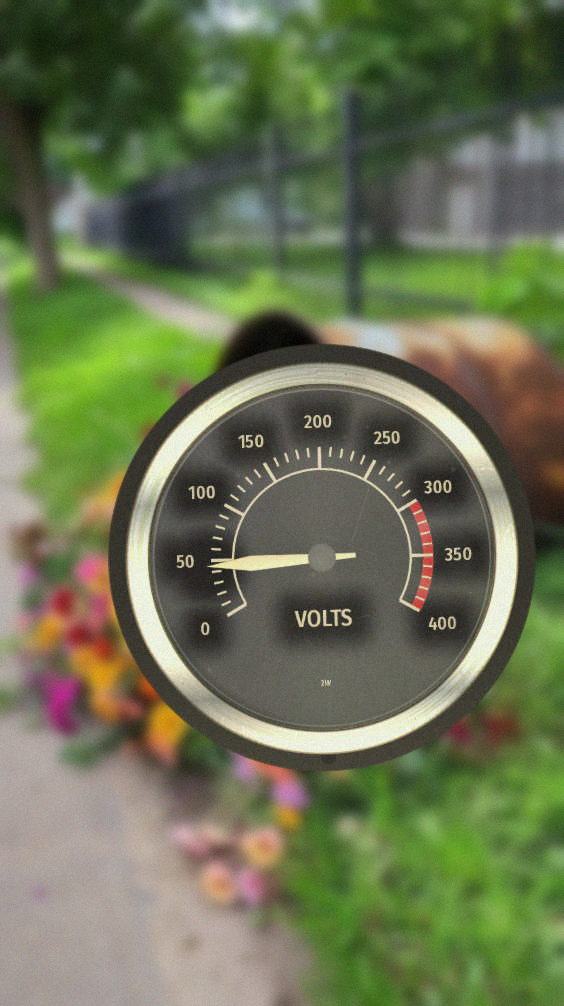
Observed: 45 (V)
